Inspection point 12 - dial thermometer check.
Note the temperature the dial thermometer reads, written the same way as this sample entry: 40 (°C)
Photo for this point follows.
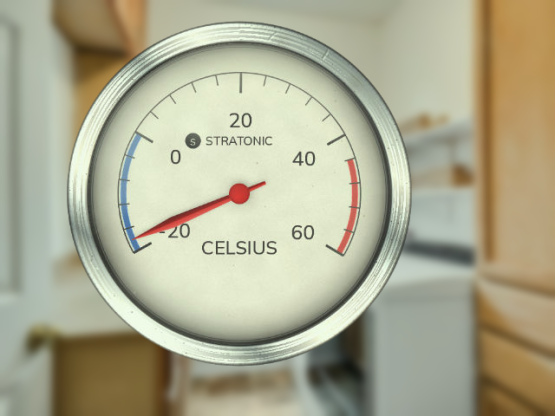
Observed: -18 (°C)
